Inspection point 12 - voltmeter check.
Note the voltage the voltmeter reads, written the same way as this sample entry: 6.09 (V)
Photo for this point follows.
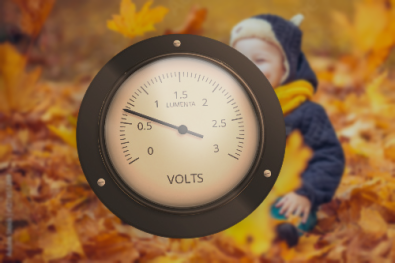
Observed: 0.65 (V)
